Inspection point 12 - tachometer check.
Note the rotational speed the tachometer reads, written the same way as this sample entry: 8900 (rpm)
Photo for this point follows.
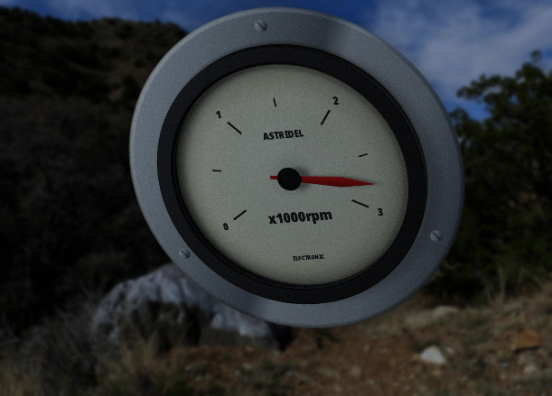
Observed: 2750 (rpm)
